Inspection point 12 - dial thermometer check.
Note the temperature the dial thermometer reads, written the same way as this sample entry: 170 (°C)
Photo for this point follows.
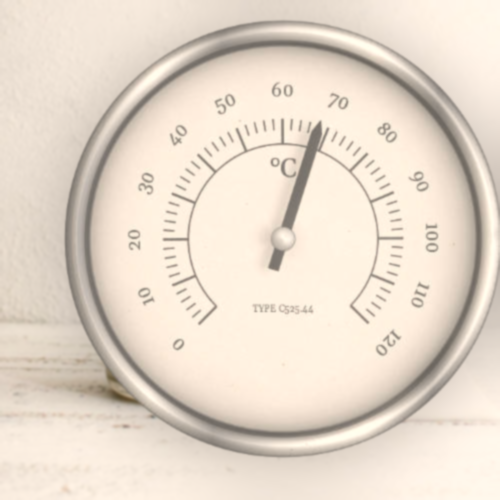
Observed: 68 (°C)
